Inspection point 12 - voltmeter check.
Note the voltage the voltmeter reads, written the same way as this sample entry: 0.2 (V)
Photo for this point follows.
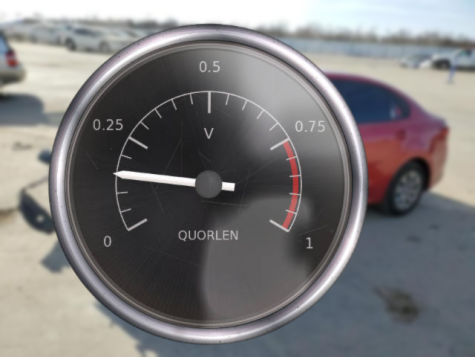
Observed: 0.15 (V)
